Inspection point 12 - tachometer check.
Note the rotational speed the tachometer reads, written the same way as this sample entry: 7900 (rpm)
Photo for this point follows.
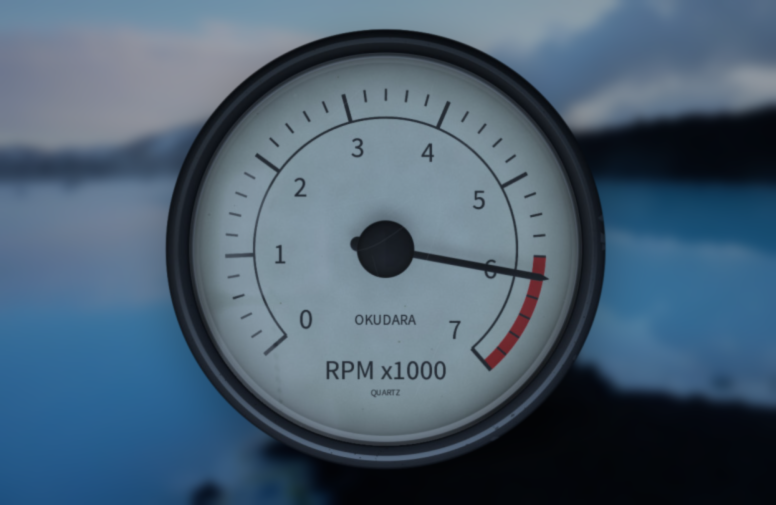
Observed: 6000 (rpm)
